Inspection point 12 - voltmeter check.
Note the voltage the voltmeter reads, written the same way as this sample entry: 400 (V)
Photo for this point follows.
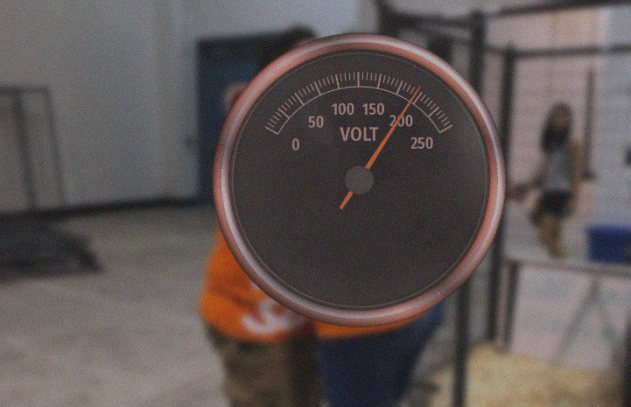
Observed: 195 (V)
